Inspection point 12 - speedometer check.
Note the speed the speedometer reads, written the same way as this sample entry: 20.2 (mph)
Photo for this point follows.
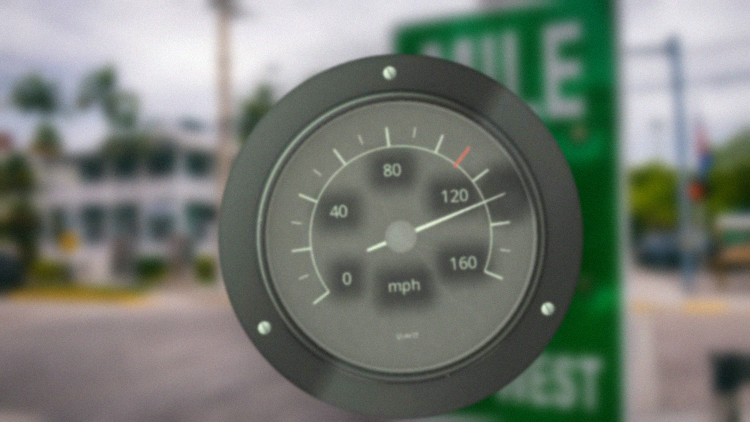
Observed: 130 (mph)
